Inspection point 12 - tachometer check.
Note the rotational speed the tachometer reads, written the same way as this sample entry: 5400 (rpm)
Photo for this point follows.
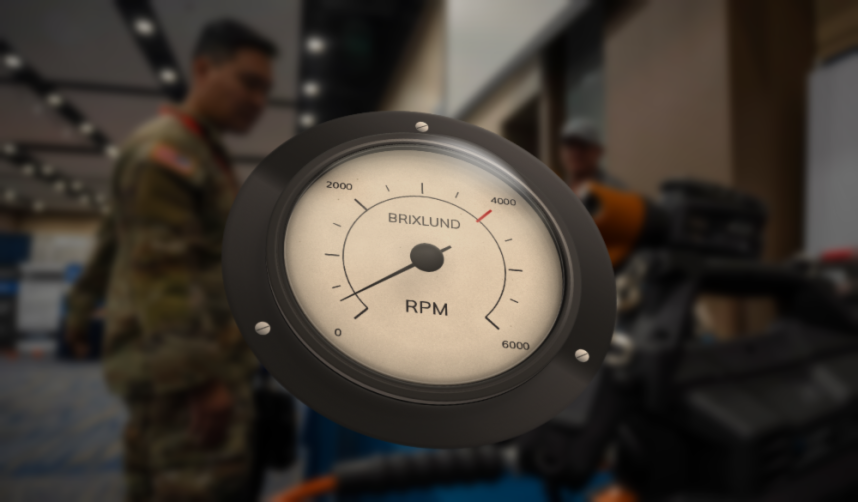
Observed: 250 (rpm)
